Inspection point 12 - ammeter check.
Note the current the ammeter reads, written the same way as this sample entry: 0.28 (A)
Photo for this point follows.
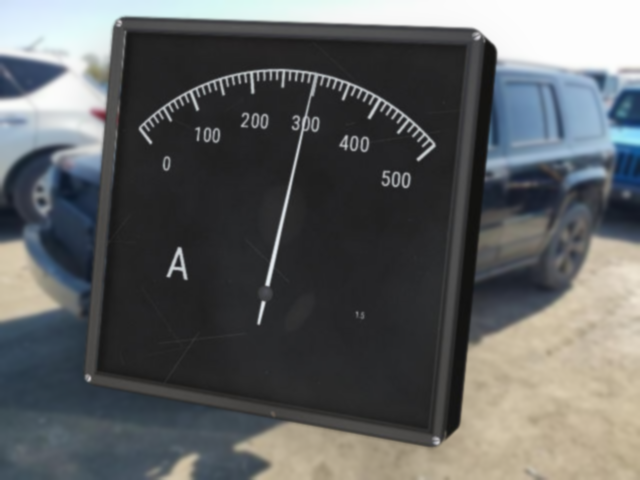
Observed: 300 (A)
